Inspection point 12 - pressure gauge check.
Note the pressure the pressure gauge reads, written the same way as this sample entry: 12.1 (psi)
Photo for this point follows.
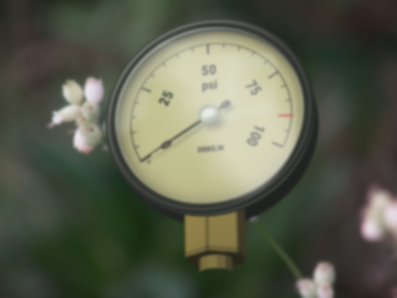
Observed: 0 (psi)
